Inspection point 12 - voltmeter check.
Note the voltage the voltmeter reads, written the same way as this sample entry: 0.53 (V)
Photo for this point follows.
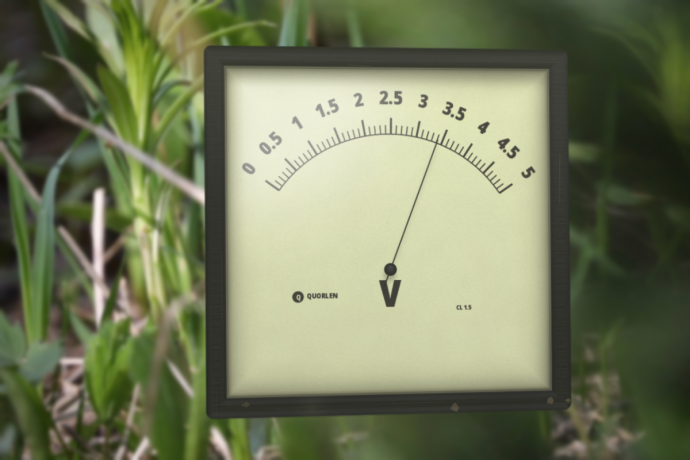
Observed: 3.4 (V)
